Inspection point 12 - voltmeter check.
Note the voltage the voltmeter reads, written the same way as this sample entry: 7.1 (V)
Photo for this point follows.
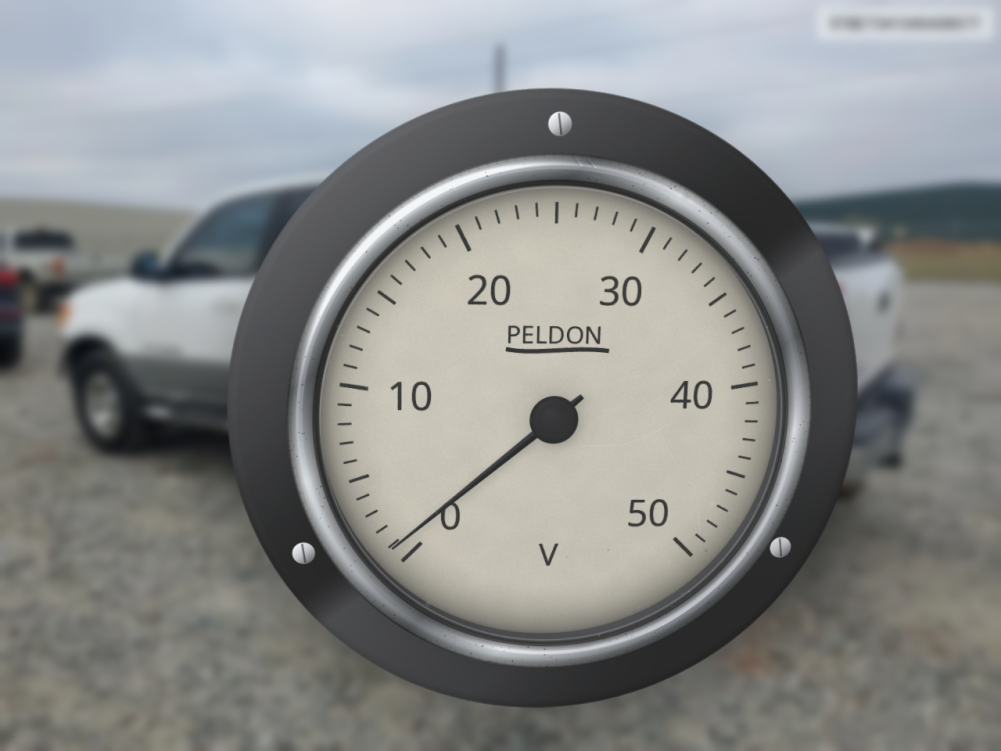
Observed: 1 (V)
